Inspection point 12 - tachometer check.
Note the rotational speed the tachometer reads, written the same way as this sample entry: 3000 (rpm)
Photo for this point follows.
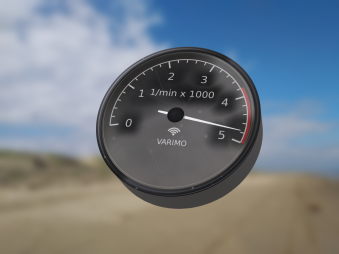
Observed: 4800 (rpm)
